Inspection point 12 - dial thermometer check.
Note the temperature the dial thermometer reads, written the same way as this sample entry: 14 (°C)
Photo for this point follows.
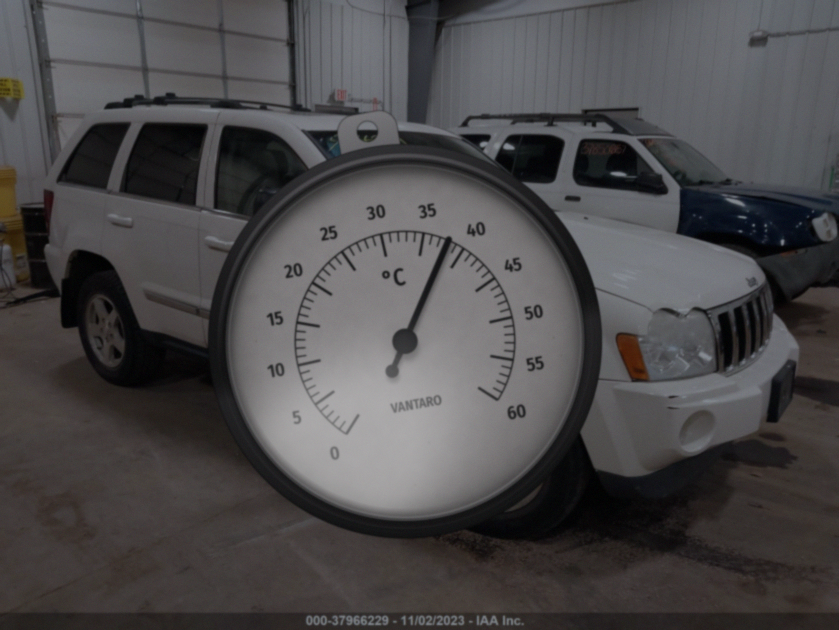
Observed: 38 (°C)
